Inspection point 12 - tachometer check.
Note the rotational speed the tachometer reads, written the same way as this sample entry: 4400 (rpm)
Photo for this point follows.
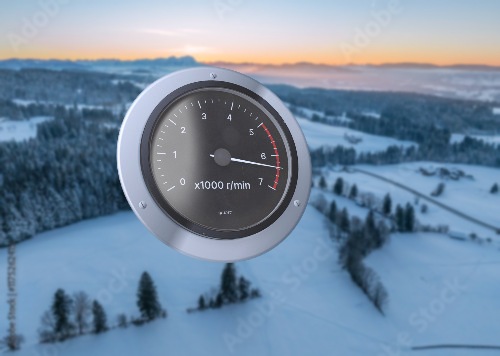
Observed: 6400 (rpm)
